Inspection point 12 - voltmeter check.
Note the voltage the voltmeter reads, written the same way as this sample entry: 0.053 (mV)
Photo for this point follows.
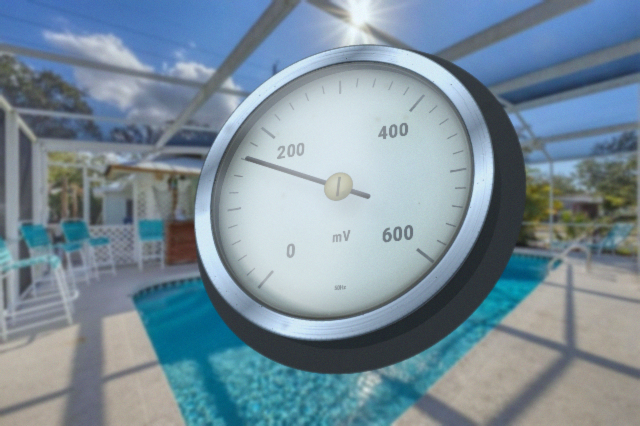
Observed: 160 (mV)
